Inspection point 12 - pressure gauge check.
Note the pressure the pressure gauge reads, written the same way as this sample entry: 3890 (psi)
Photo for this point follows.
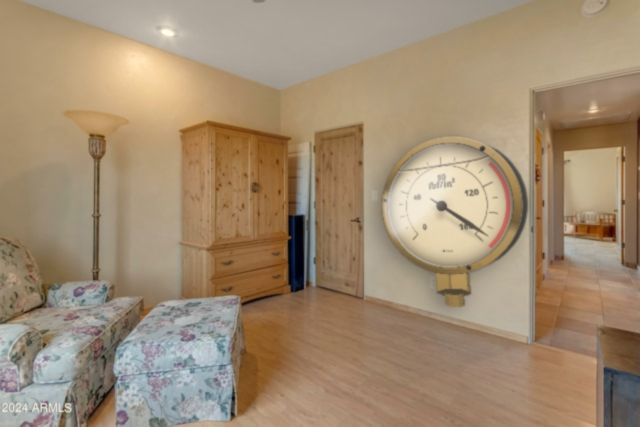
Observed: 155 (psi)
